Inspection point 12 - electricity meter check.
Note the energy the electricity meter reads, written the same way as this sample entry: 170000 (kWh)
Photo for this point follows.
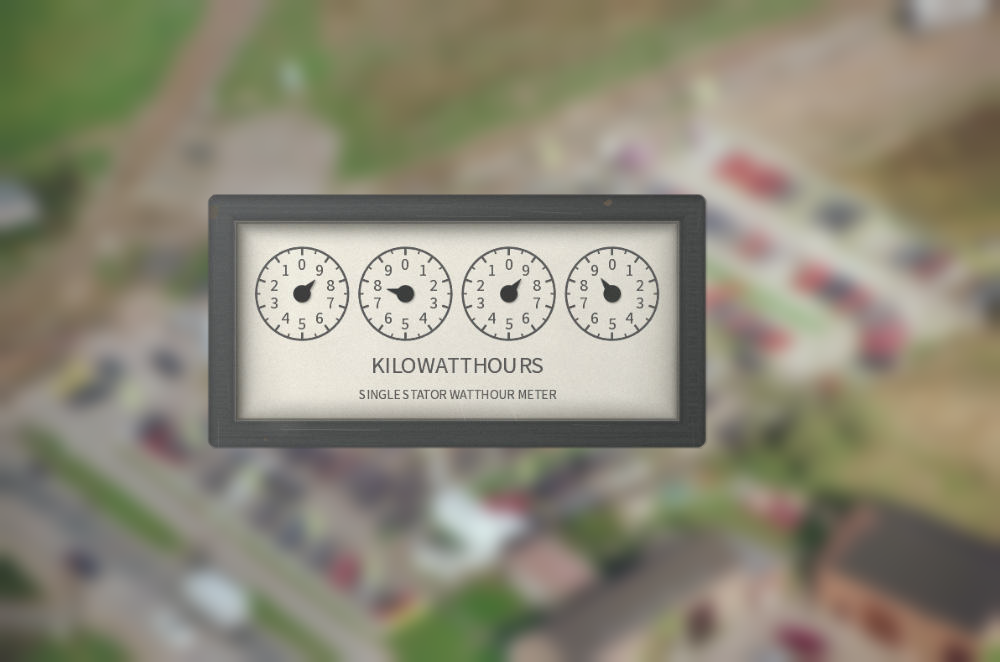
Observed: 8789 (kWh)
